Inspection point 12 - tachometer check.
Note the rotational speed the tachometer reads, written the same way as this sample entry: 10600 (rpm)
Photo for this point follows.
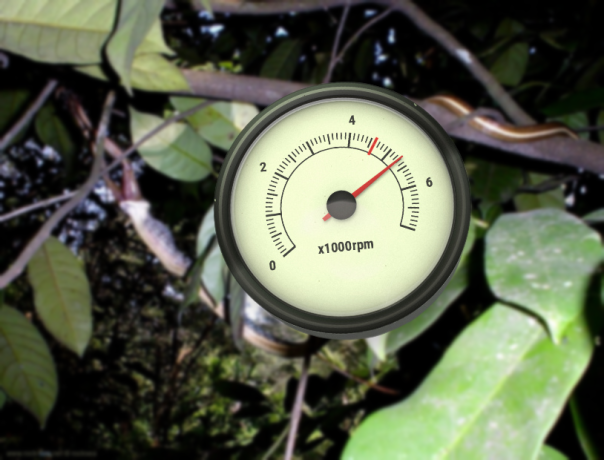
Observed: 5300 (rpm)
